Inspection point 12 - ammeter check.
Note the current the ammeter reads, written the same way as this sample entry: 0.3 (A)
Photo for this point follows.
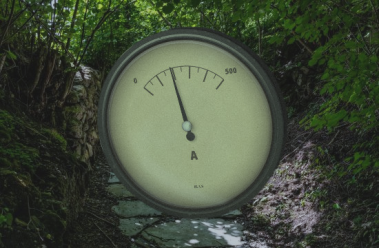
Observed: 200 (A)
